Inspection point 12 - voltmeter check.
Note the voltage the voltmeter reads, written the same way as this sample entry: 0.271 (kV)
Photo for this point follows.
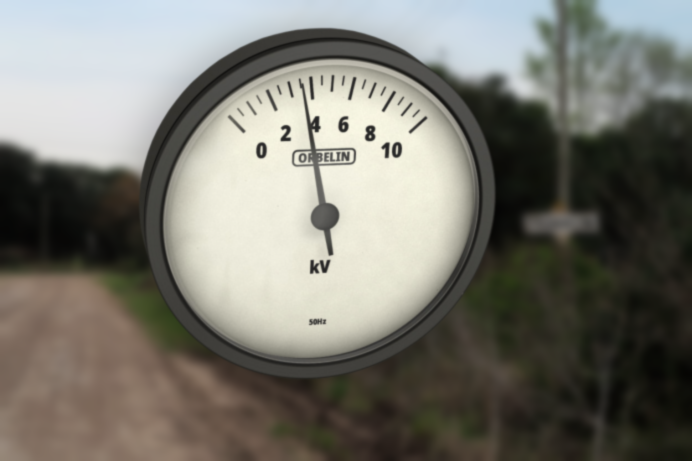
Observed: 3.5 (kV)
